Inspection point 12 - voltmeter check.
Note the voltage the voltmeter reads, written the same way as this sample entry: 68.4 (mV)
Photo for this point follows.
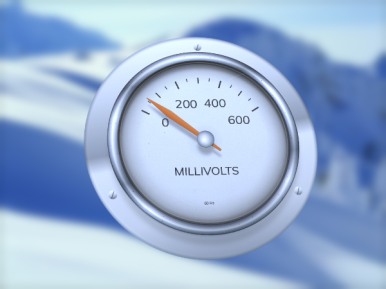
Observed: 50 (mV)
